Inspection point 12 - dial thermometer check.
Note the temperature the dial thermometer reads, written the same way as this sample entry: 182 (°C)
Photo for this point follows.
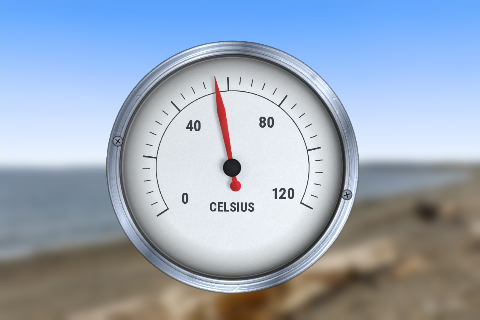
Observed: 56 (°C)
